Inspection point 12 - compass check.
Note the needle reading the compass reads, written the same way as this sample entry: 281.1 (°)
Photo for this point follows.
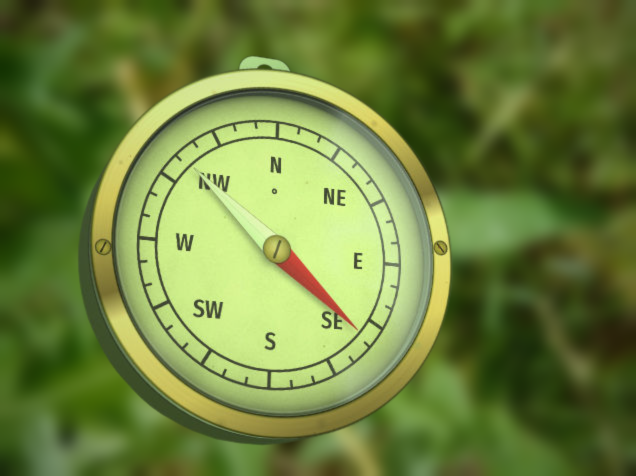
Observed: 130 (°)
